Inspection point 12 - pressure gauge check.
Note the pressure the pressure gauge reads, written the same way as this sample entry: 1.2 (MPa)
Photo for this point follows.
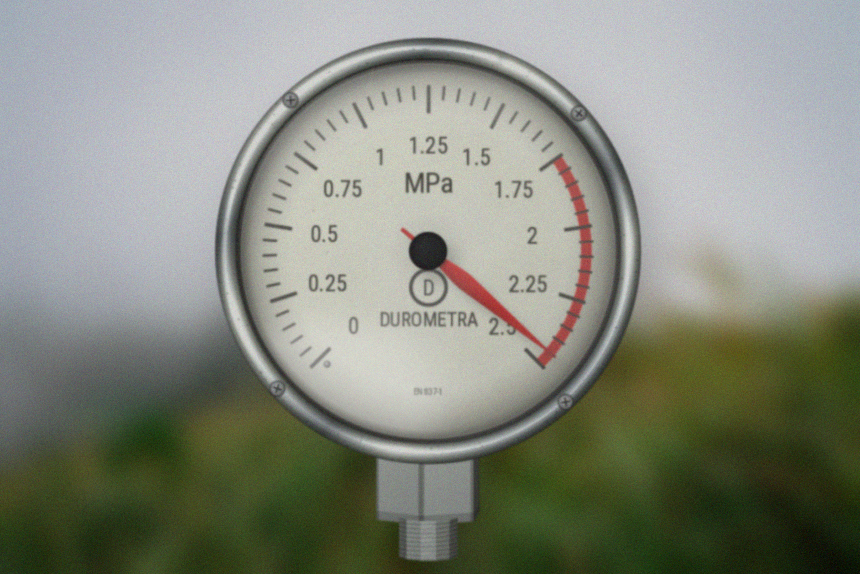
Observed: 2.45 (MPa)
